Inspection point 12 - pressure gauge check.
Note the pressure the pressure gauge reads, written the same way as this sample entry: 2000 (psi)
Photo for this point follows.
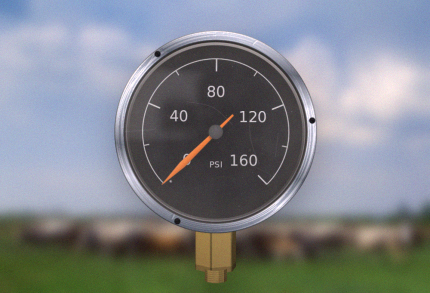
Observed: 0 (psi)
